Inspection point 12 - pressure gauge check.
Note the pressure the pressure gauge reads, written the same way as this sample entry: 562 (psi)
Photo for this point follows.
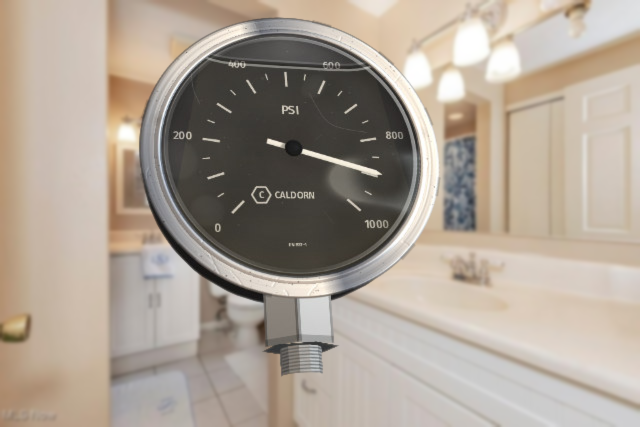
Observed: 900 (psi)
